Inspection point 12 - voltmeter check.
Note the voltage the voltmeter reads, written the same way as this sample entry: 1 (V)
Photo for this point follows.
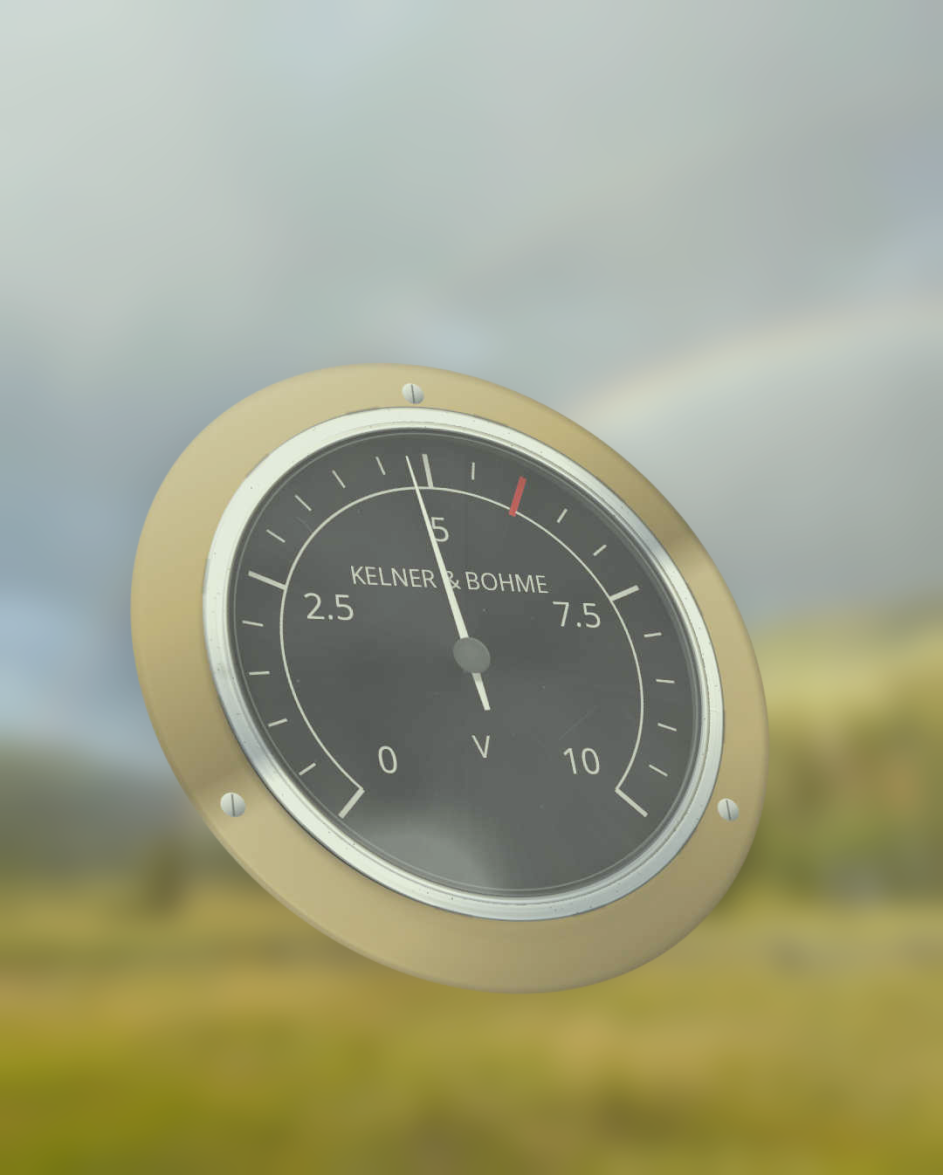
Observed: 4.75 (V)
